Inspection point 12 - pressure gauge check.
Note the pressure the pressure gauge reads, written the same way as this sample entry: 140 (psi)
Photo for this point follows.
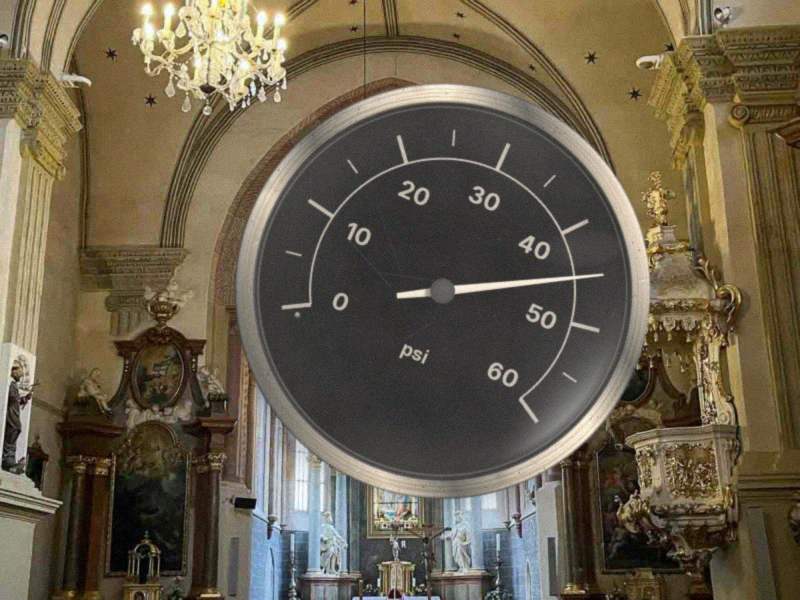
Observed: 45 (psi)
